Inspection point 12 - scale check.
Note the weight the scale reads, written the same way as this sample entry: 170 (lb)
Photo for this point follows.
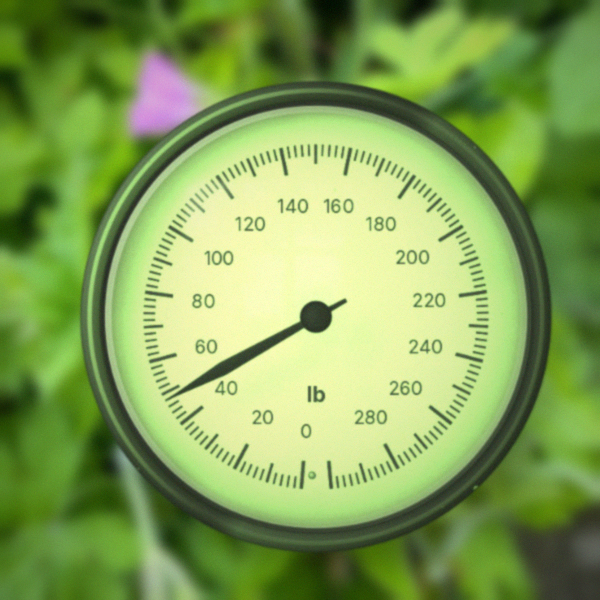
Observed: 48 (lb)
